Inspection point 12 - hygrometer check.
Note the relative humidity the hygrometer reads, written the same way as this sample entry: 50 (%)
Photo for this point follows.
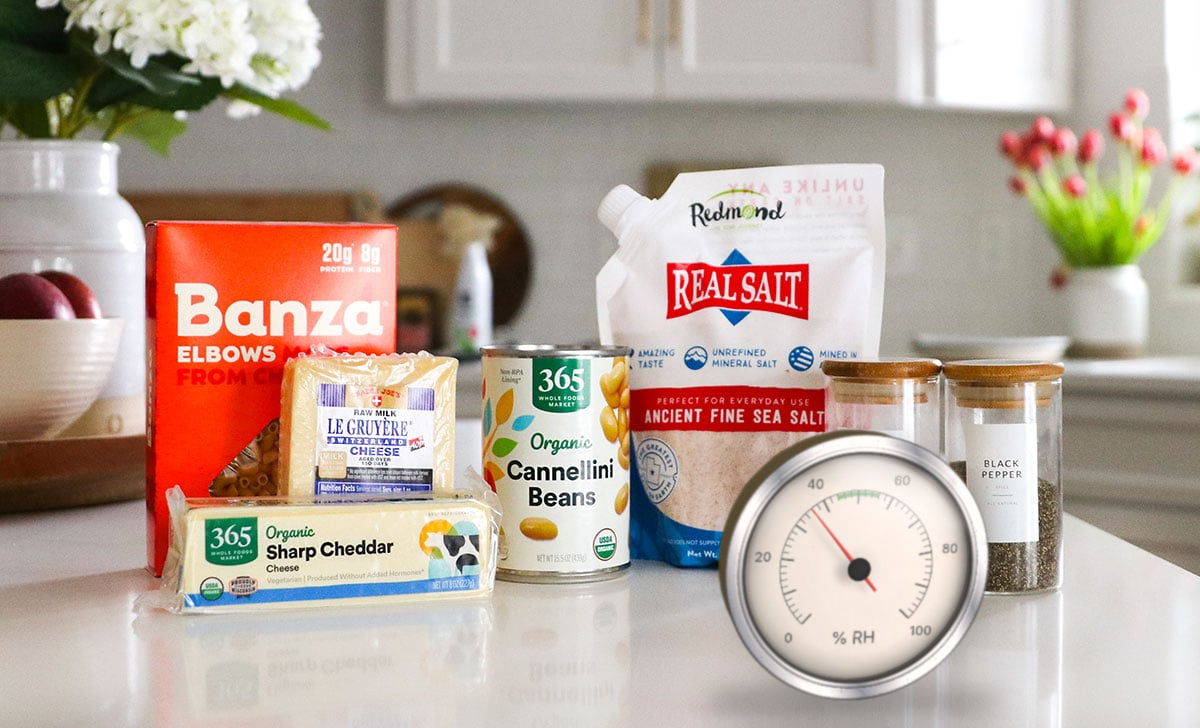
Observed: 36 (%)
